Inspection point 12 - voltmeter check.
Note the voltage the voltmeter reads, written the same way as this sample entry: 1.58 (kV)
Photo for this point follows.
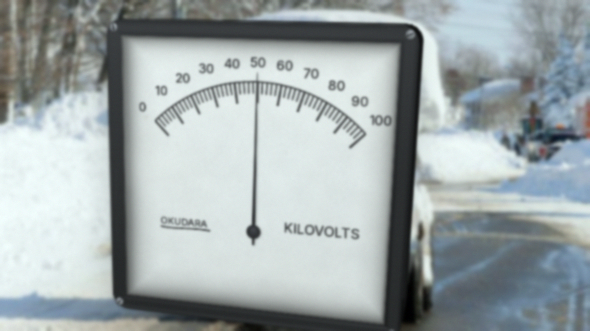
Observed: 50 (kV)
